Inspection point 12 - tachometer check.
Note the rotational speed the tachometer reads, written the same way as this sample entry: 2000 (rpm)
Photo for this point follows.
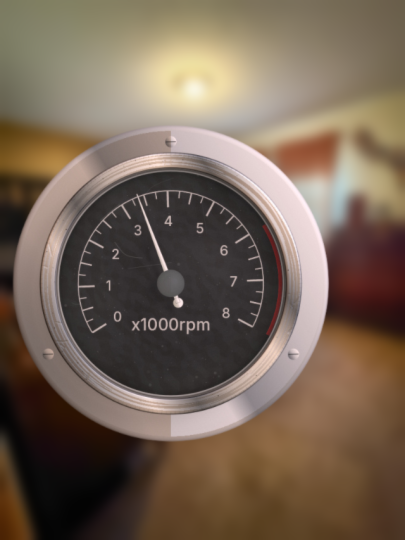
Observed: 3375 (rpm)
